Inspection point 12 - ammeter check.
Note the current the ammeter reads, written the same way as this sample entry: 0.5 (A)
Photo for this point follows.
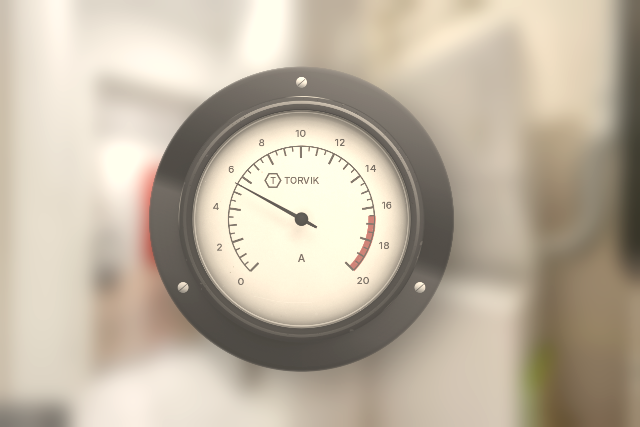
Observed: 5.5 (A)
